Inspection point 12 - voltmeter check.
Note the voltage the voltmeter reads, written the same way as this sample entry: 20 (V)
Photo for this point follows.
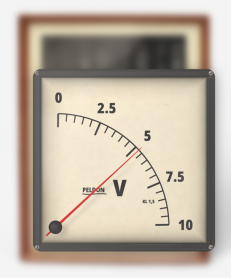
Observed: 5.25 (V)
